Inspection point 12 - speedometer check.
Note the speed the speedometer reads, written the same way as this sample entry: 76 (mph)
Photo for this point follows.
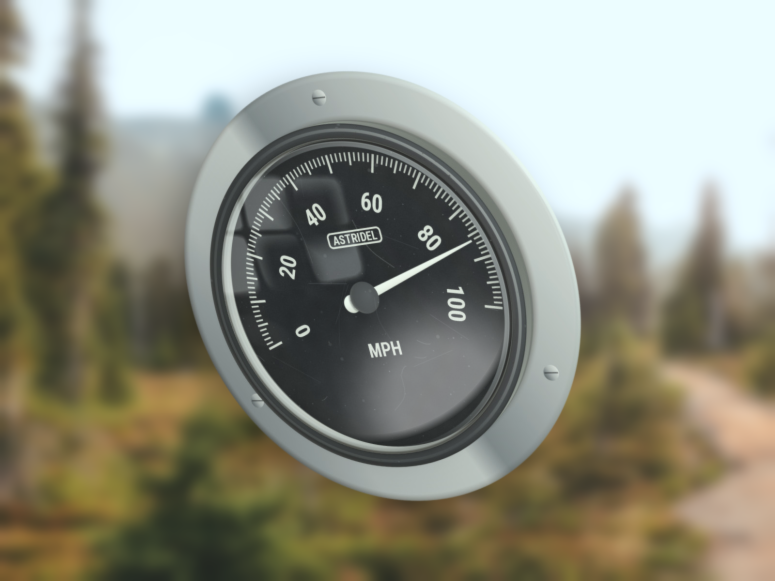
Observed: 86 (mph)
